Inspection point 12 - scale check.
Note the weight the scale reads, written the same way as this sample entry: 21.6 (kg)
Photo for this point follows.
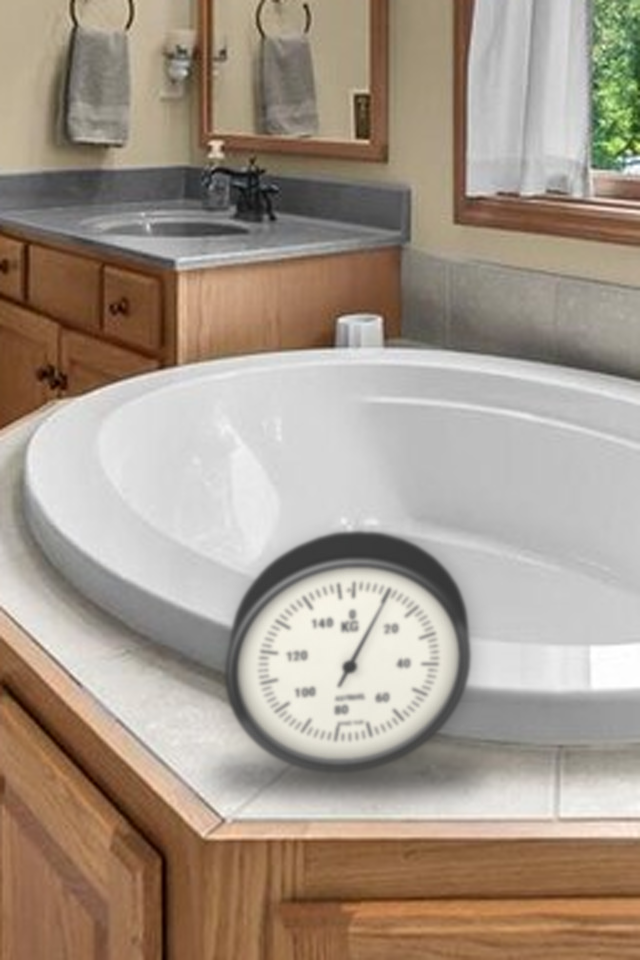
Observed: 10 (kg)
